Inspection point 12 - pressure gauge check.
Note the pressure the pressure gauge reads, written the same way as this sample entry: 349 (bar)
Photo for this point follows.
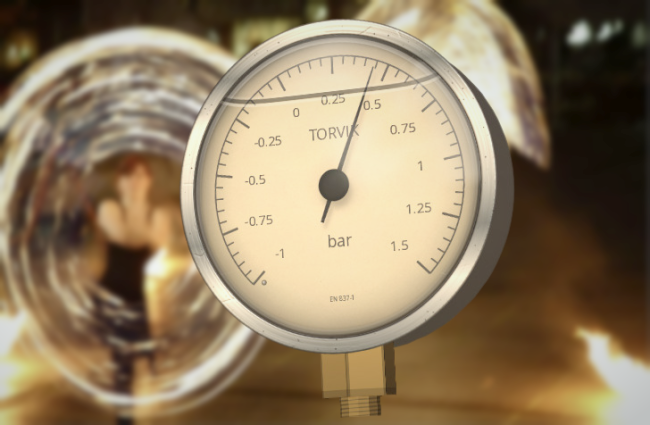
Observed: 0.45 (bar)
